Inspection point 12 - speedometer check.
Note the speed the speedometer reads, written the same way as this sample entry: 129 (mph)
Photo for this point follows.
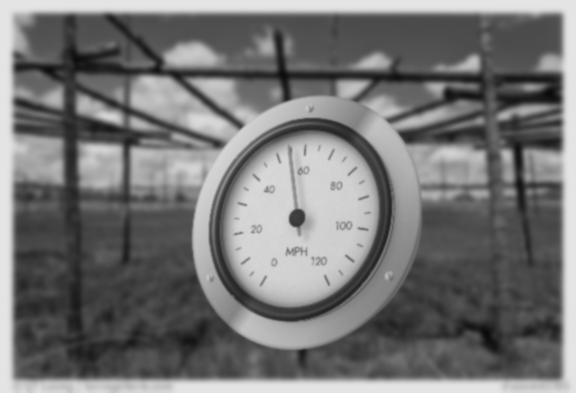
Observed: 55 (mph)
